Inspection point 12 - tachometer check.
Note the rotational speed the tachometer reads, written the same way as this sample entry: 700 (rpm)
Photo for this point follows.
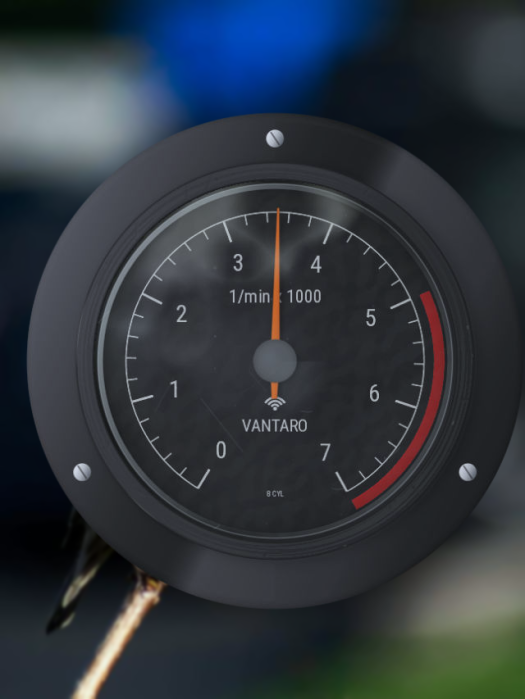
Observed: 3500 (rpm)
